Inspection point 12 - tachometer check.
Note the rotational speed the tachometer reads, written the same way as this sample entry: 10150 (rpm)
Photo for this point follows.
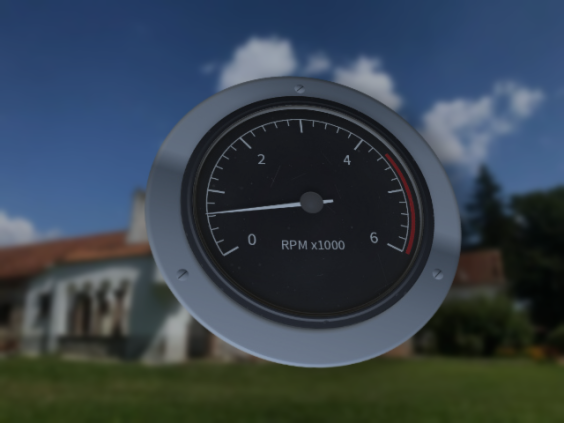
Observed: 600 (rpm)
